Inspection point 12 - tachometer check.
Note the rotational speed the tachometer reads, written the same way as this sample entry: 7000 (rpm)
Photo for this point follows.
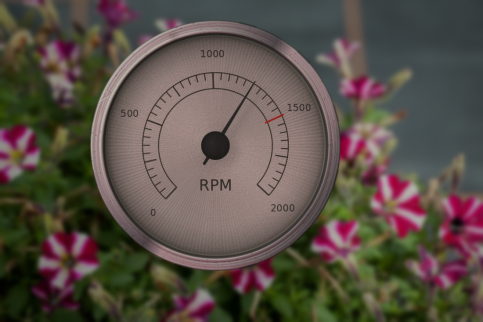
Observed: 1250 (rpm)
